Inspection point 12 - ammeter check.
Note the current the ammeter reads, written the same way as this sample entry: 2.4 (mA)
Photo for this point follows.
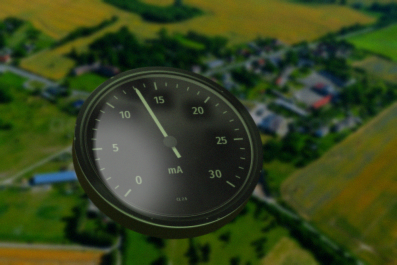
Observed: 13 (mA)
